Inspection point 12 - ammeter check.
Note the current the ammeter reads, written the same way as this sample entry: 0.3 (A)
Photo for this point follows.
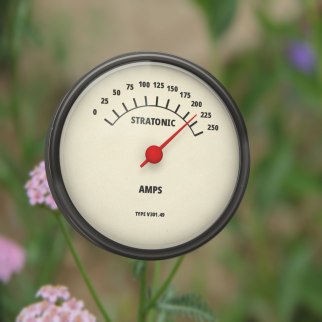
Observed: 212.5 (A)
